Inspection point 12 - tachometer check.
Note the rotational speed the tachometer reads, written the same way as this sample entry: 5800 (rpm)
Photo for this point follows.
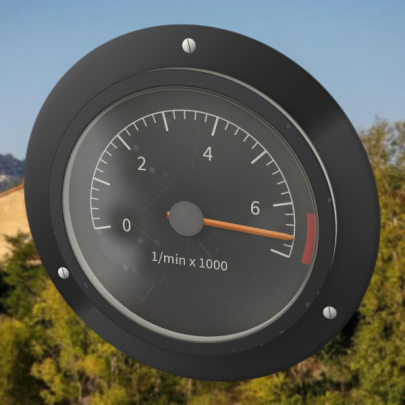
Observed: 6600 (rpm)
